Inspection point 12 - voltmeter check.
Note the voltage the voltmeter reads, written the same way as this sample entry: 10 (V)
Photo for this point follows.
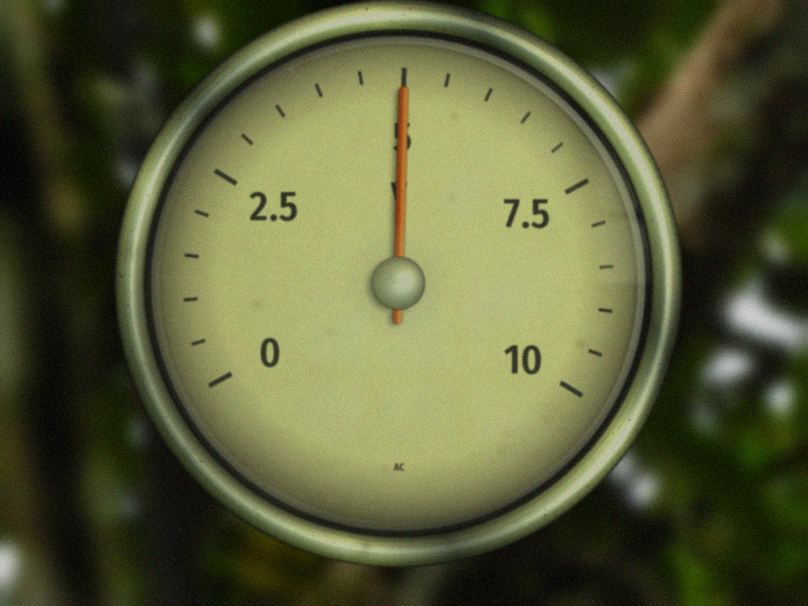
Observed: 5 (V)
